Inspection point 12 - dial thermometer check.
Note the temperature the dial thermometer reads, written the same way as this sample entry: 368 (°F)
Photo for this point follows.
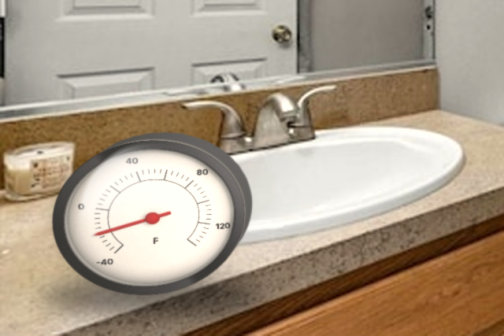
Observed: -20 (°F)
